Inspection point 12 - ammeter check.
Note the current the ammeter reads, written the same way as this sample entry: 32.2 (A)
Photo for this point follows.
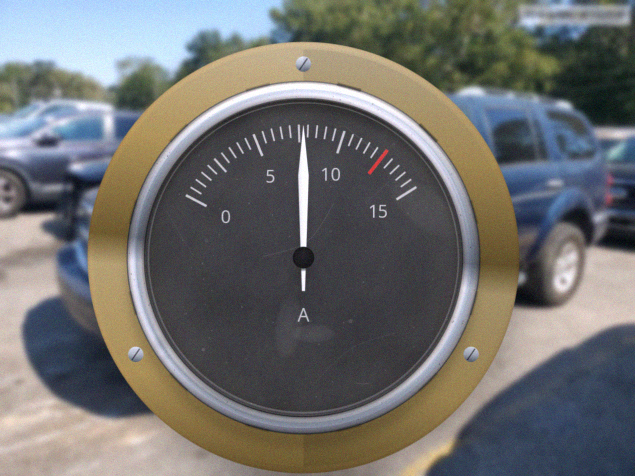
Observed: 7.75 (A)
